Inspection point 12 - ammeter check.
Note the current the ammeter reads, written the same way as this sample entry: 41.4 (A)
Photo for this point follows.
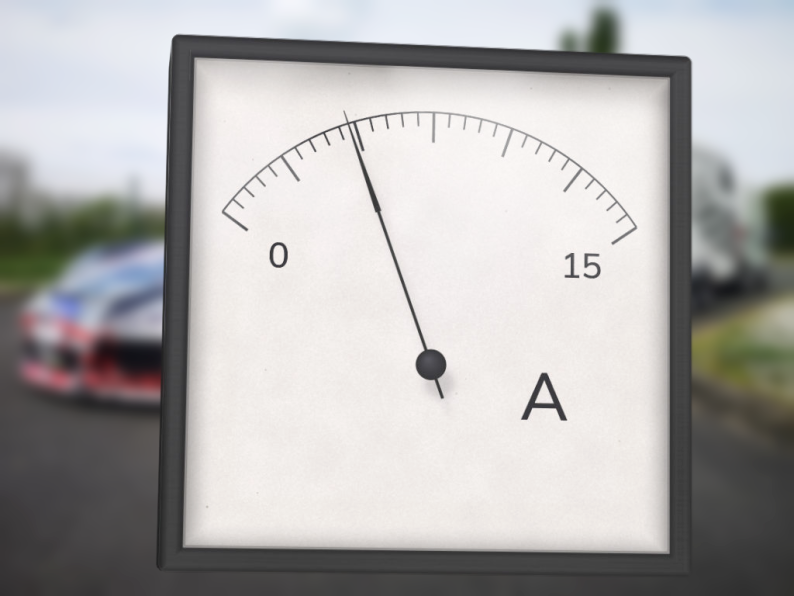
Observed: 4.75 (A)
